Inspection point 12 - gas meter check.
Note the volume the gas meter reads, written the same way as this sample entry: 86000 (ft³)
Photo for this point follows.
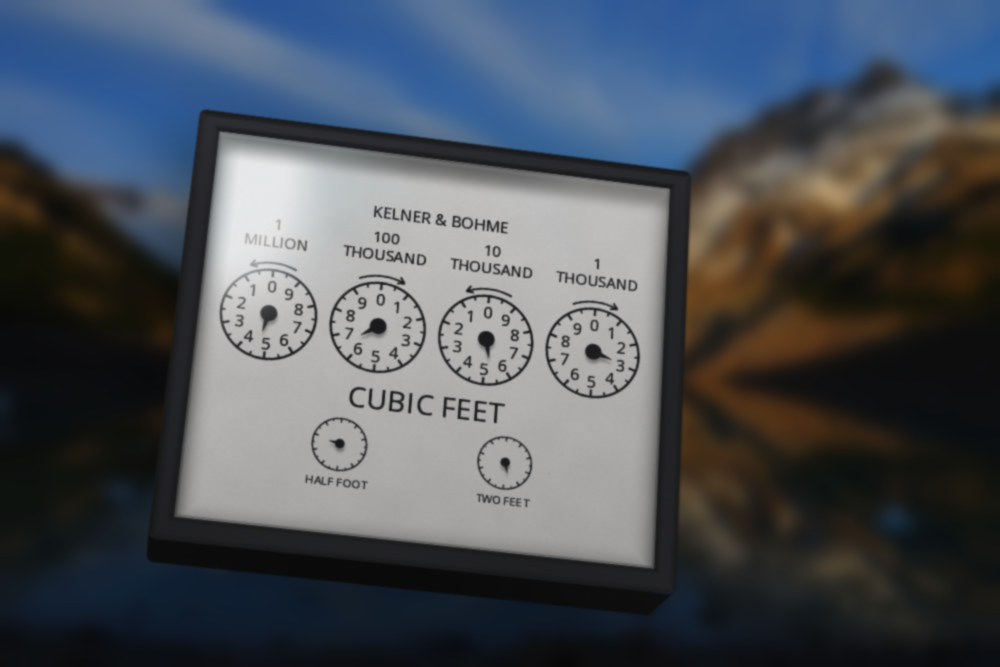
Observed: 465300 (ft³)
